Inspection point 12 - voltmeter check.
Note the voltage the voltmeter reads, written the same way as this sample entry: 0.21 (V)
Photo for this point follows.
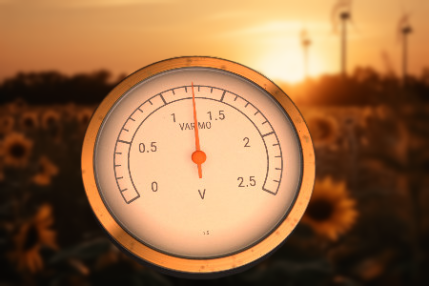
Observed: 1.25 (V)
